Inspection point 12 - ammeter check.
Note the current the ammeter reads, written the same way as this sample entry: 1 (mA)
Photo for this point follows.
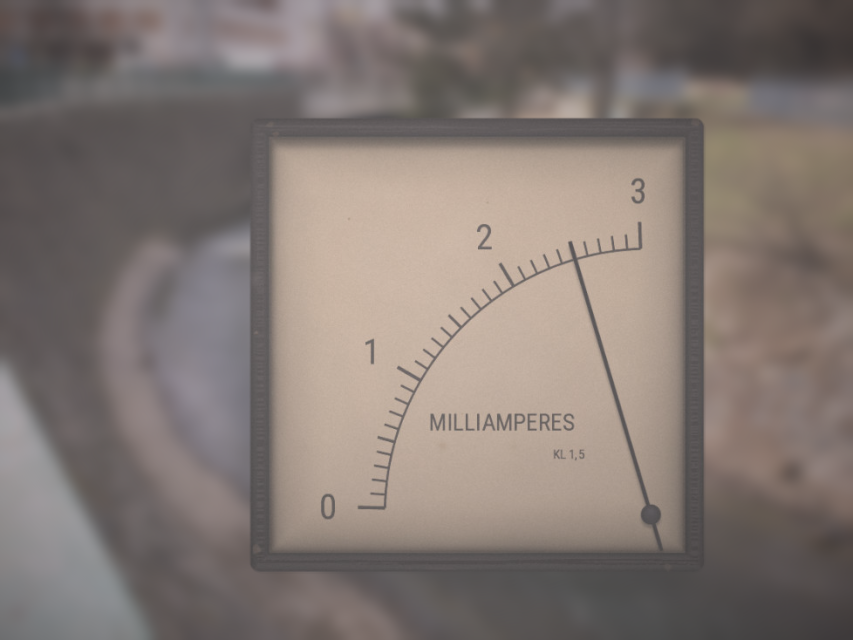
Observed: 2.5 (mA)
